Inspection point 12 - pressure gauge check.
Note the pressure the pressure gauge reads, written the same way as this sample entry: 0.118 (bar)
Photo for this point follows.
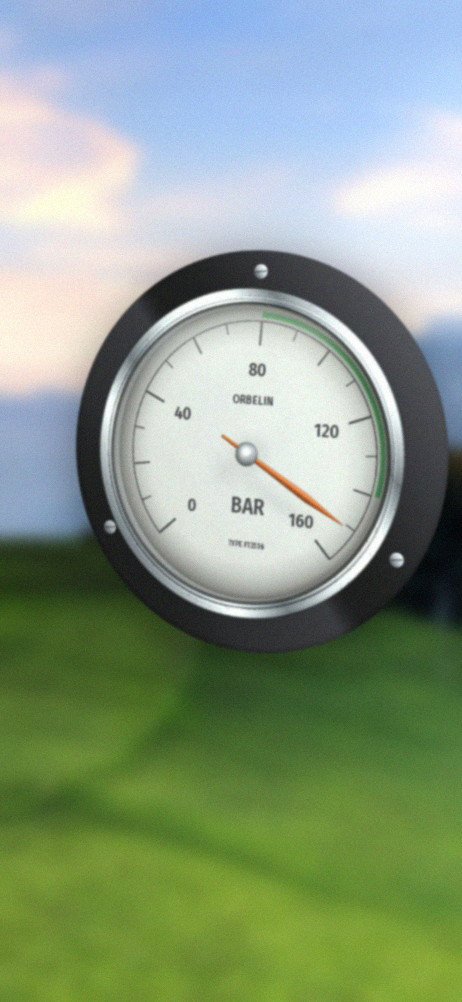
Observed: 150 (bar)
